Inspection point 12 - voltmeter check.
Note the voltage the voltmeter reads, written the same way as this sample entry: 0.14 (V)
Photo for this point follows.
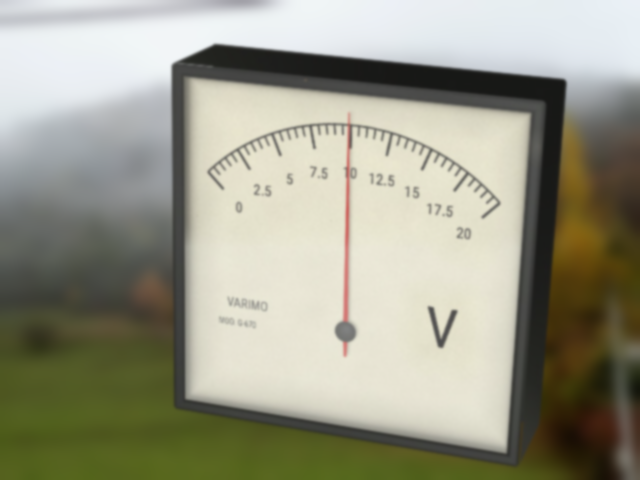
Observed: 10 (V)
